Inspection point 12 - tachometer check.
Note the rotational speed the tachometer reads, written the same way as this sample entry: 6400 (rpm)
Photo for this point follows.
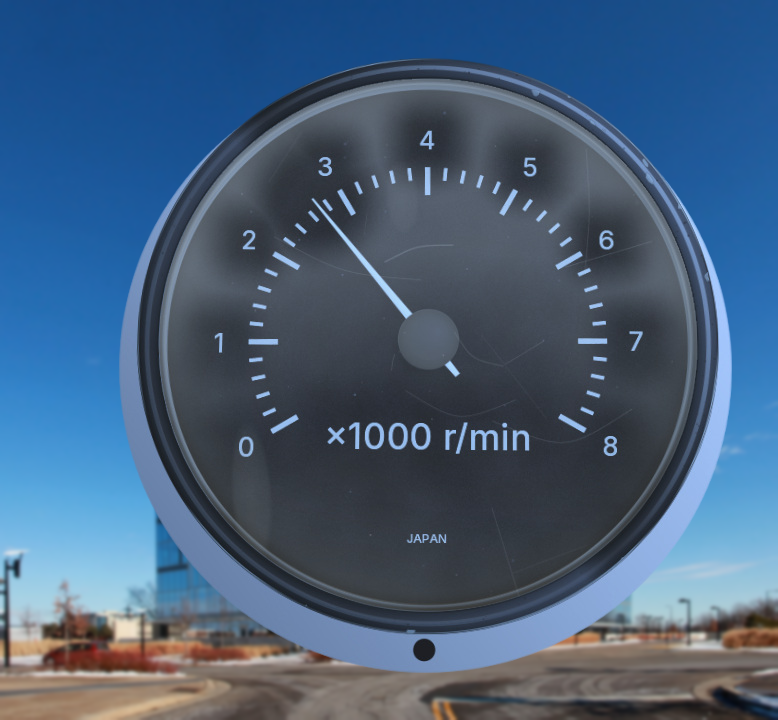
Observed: 2700 (rpm)
